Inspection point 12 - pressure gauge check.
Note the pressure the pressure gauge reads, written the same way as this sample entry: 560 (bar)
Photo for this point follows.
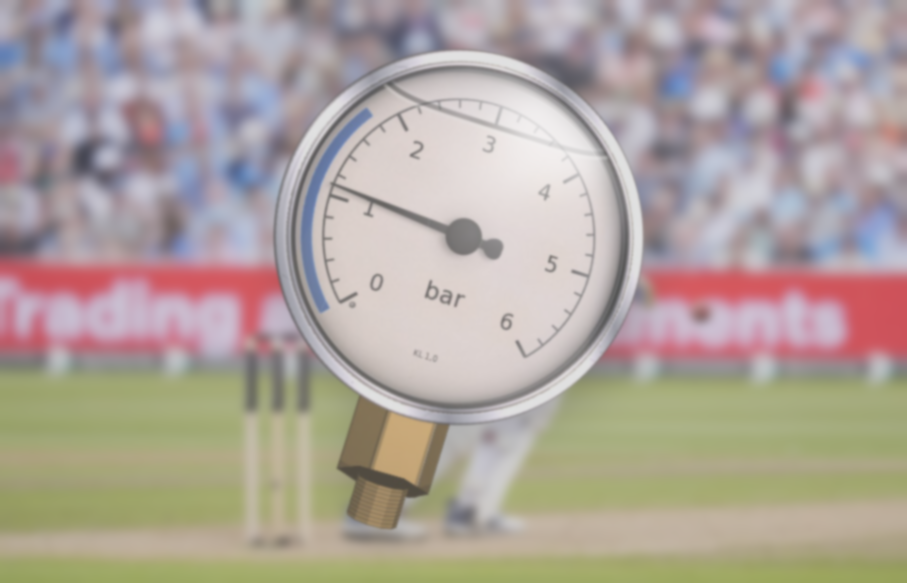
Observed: 1.1 (bar)
